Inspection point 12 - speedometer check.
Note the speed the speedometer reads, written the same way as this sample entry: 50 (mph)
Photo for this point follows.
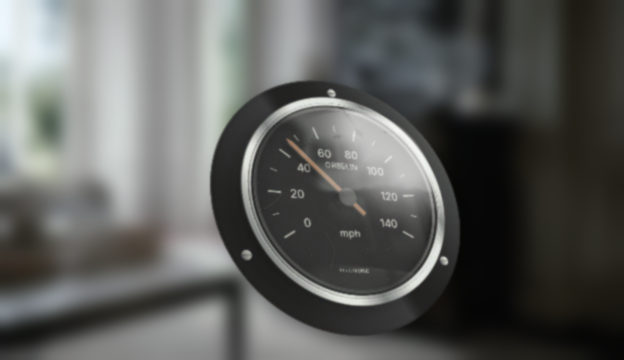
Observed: 45 (mph)
